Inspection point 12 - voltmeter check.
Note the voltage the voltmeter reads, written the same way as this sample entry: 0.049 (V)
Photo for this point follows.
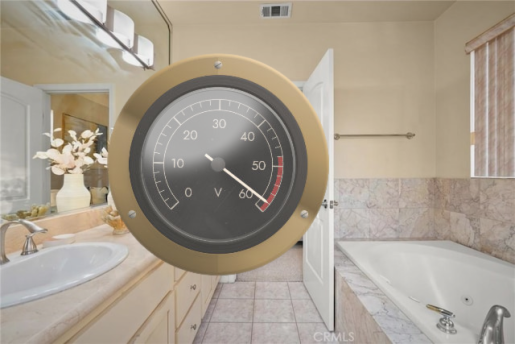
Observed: 58 (V)
